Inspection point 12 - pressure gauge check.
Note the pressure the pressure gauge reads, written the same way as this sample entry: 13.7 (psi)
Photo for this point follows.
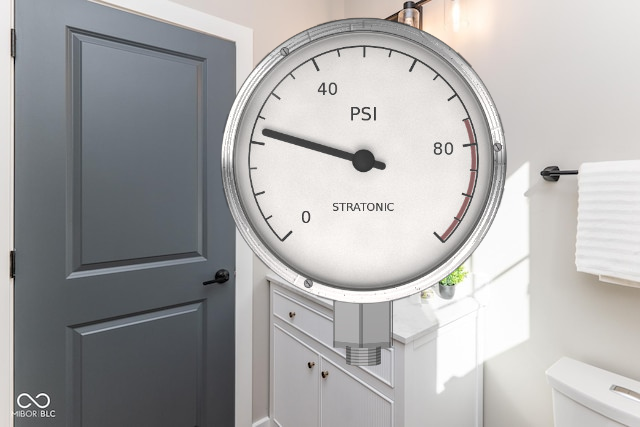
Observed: 22.5 (psi)
